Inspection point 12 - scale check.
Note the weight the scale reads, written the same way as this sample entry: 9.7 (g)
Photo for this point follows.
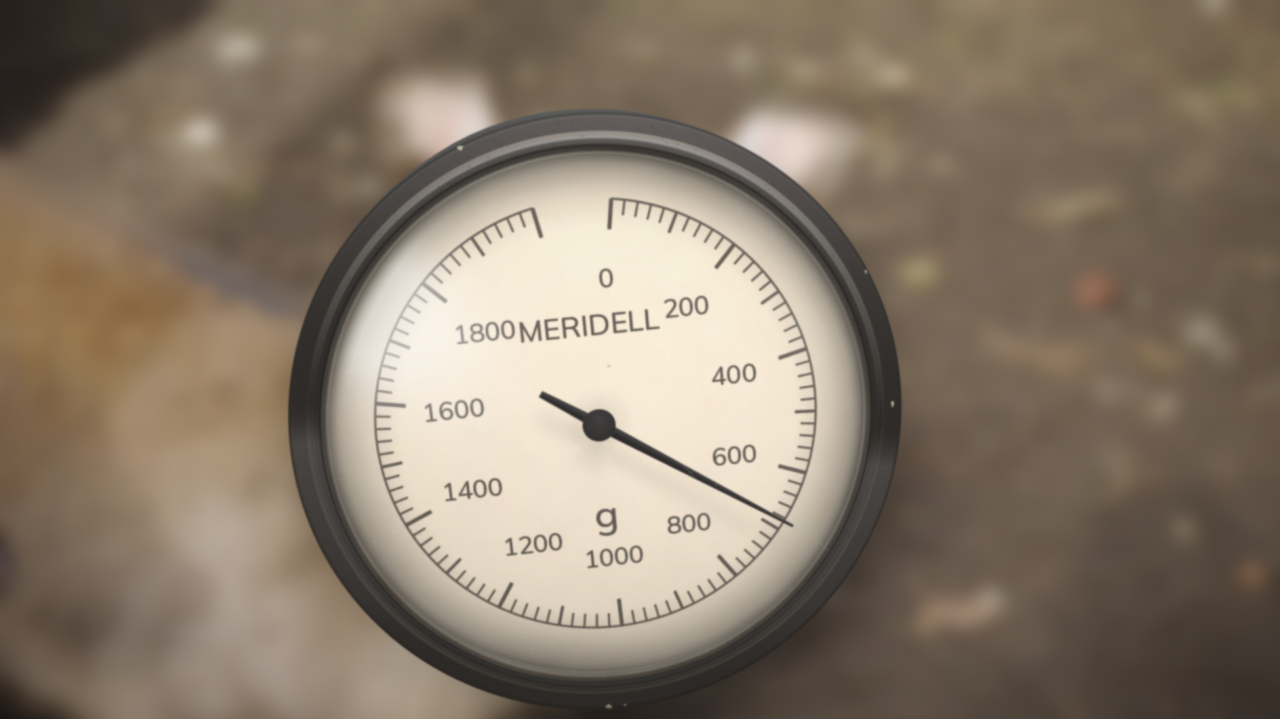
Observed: 680 (g)
